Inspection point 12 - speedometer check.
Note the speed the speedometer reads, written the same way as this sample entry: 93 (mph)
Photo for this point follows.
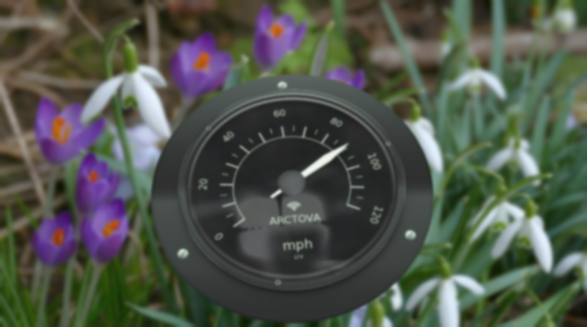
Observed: 90 (mph)
